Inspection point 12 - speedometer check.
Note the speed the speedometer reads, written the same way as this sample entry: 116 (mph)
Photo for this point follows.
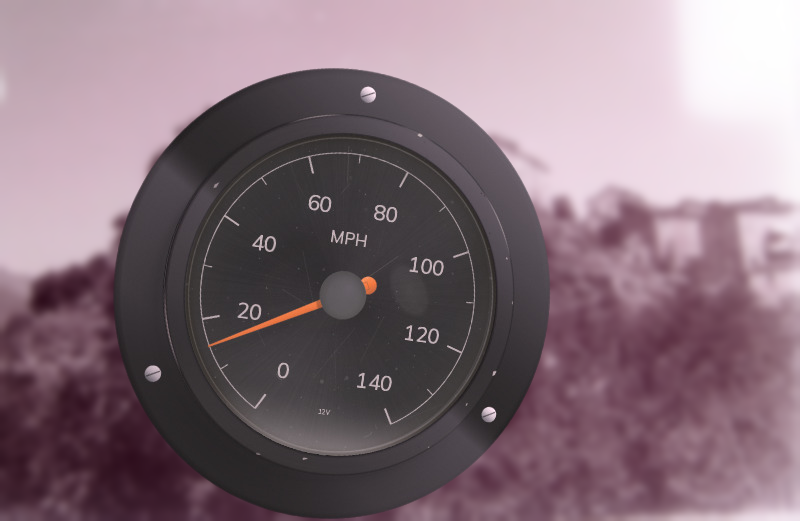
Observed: 15 (mph)
